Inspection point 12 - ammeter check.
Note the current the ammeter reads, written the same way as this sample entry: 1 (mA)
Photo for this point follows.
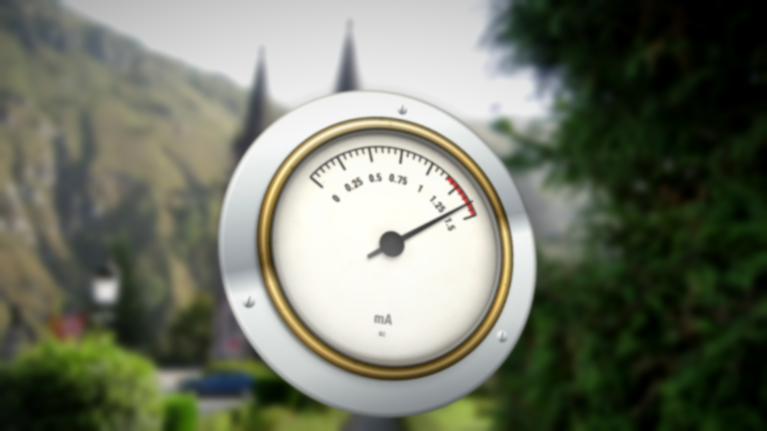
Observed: 1.4 (mA)
